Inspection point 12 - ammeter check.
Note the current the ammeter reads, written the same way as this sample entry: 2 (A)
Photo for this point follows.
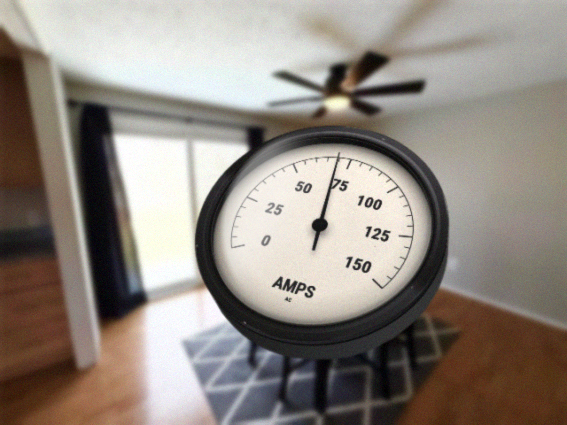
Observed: 70 (A)
